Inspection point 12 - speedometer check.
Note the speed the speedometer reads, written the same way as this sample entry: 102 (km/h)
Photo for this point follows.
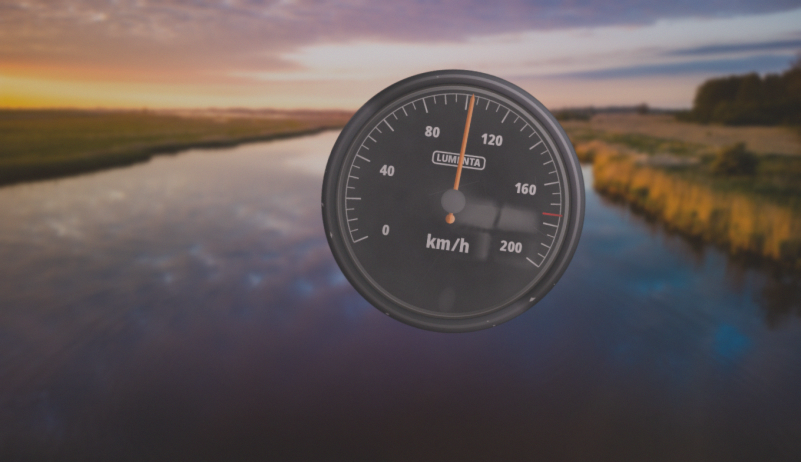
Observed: 102.5 (km/h)
